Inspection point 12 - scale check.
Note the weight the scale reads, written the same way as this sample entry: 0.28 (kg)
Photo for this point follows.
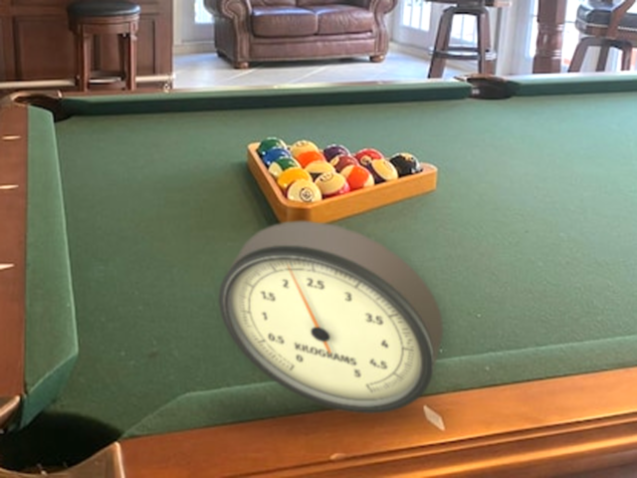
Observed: 2.25 (kg)
